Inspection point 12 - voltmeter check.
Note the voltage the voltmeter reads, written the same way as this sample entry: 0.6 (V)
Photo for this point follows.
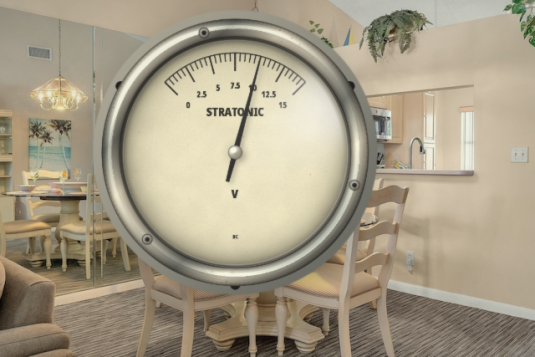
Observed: 10 (V)
